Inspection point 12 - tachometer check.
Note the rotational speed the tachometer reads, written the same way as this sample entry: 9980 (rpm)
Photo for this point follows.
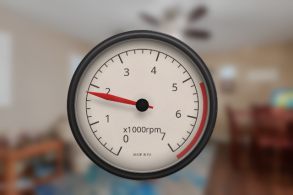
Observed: 1800 (rpm)
